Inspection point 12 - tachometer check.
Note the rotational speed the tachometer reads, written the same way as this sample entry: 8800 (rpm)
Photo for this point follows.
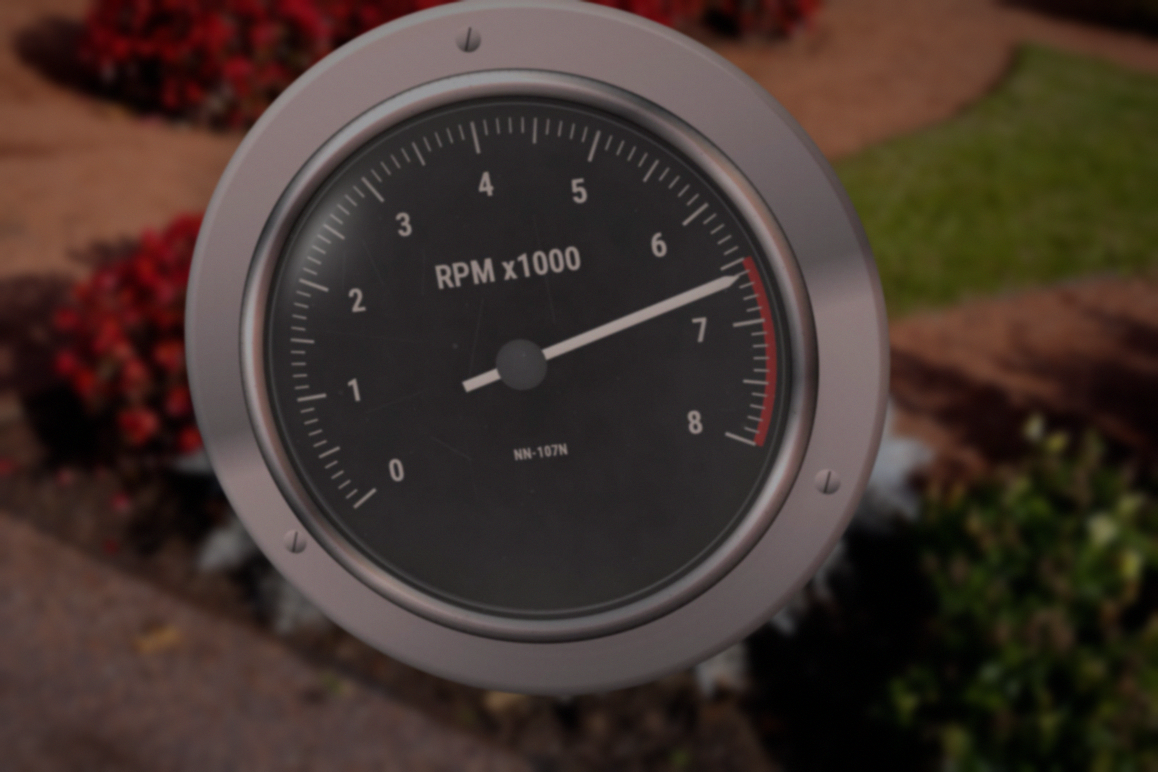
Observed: 6600 (rpm)
